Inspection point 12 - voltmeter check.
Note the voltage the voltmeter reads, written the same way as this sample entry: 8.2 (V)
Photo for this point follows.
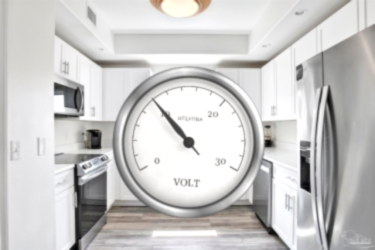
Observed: 10 (V)
